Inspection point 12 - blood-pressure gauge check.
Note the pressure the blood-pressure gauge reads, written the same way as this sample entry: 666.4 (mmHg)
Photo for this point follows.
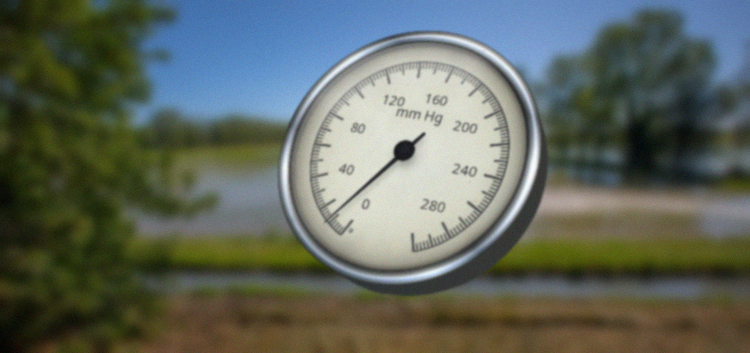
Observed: 10 (mmHg)
